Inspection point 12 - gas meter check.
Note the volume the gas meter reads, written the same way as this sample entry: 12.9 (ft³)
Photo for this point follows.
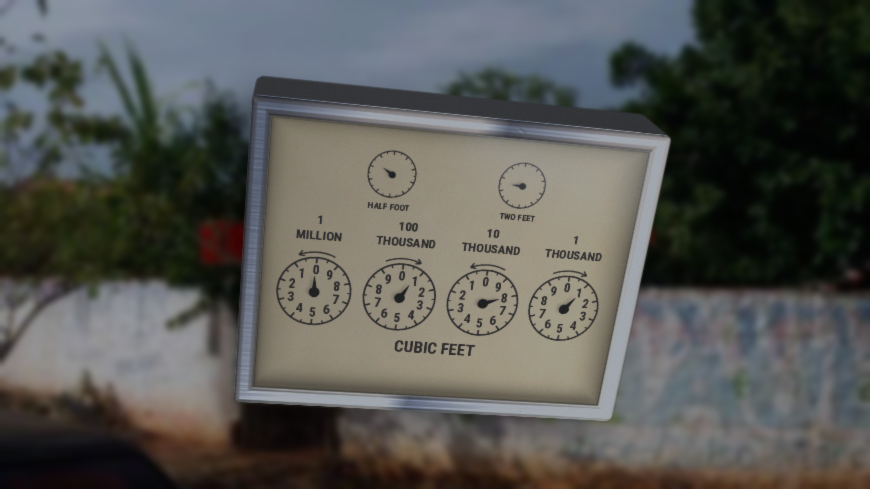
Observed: 8100 (ft³)
